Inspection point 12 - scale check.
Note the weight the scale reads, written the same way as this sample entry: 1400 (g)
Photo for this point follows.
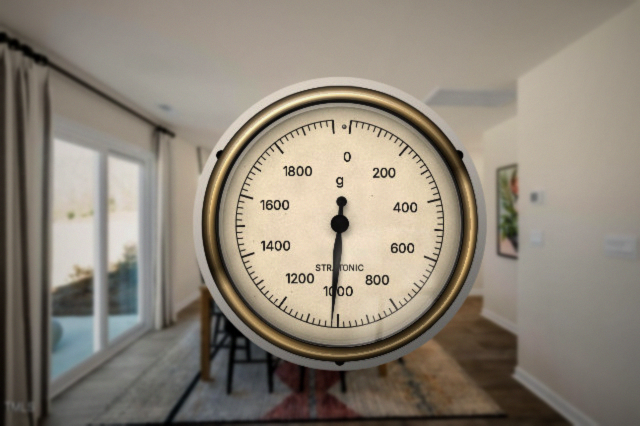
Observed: 1020 (g)
